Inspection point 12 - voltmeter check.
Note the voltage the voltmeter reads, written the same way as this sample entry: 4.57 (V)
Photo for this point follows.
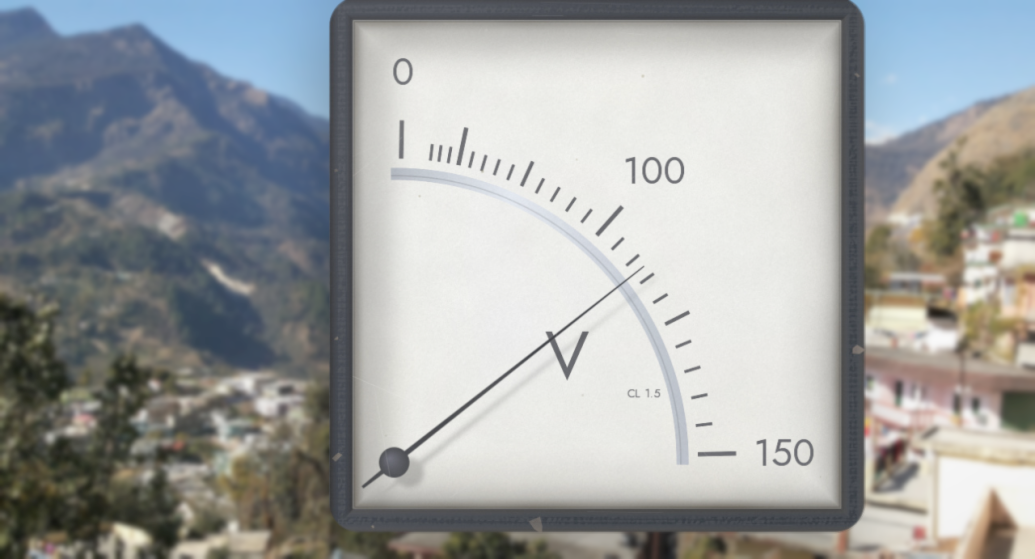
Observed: 112.5 (V)
